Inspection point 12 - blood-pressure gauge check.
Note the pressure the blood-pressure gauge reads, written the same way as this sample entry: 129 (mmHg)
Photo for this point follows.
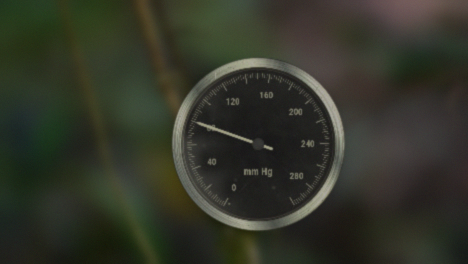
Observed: 80 (mmHg)
